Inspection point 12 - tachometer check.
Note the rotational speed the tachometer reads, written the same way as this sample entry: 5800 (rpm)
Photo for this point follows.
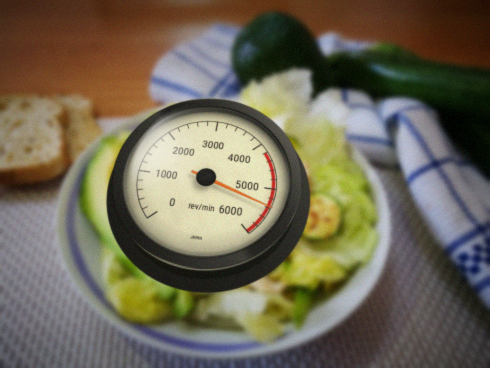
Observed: 5400 (rpm)
